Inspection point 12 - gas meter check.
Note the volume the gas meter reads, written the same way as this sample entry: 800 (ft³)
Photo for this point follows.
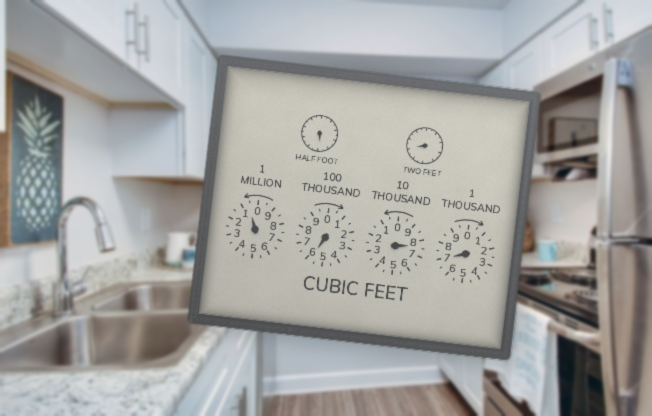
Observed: 57700 (ft³)
